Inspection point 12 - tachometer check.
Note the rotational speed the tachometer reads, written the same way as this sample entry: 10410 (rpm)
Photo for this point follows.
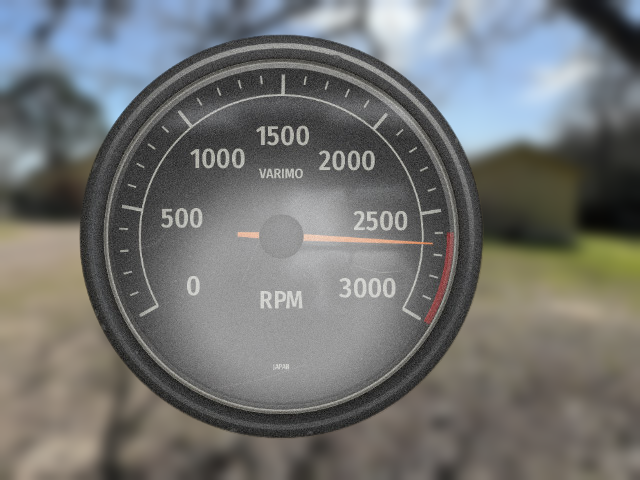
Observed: 2650 (rpm)
